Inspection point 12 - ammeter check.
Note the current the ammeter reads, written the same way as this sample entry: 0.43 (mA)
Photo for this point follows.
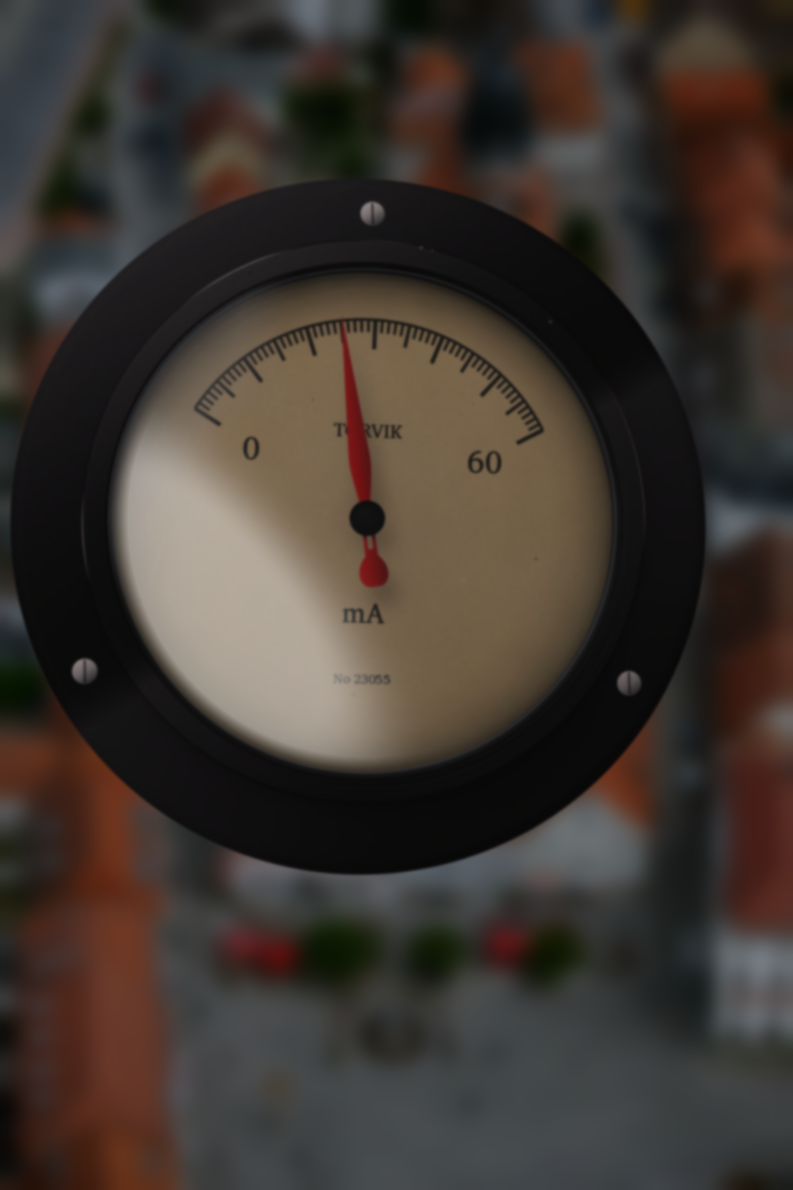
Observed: 25 (mA)
